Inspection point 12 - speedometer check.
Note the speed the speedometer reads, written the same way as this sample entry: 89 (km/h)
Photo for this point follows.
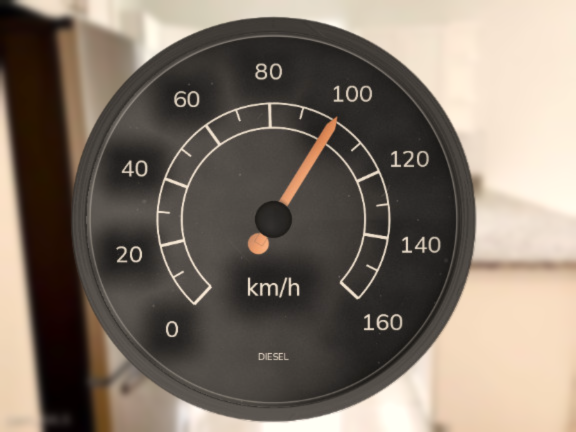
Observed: 100 (km/h)
